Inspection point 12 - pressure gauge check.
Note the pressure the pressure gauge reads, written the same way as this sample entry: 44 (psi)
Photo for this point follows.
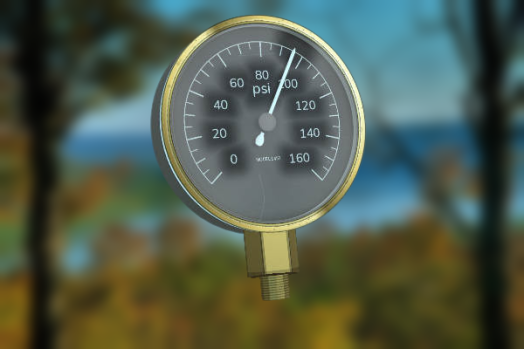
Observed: 95 (psi)
